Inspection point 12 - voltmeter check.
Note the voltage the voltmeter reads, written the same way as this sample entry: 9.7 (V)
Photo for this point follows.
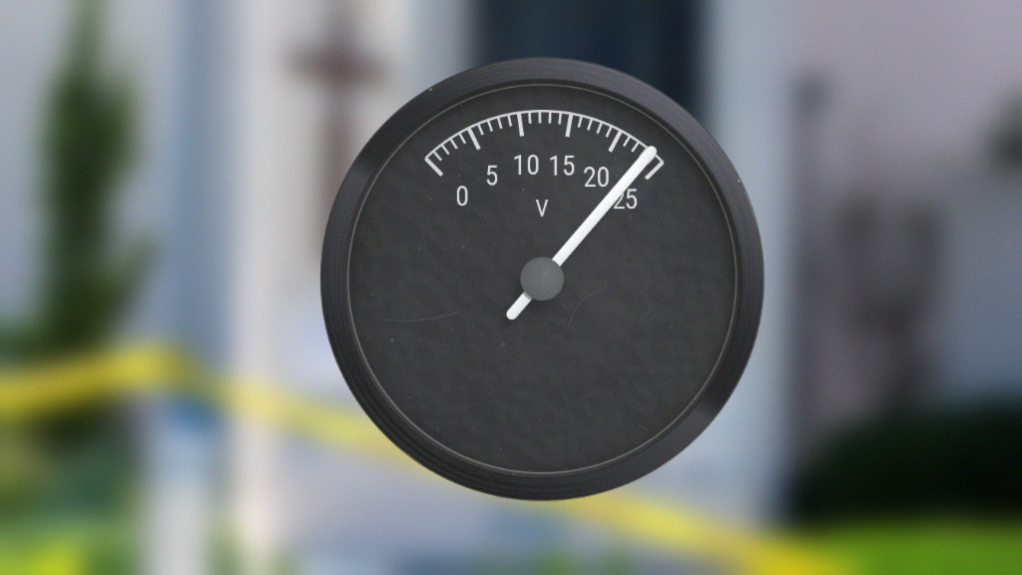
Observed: 23.5 (V)
